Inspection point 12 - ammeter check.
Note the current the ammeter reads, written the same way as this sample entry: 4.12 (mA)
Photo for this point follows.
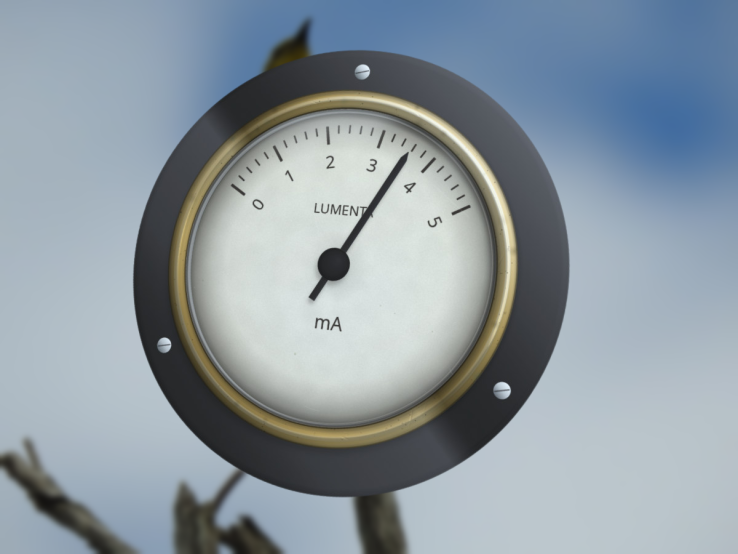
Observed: 3.6 (mA)
